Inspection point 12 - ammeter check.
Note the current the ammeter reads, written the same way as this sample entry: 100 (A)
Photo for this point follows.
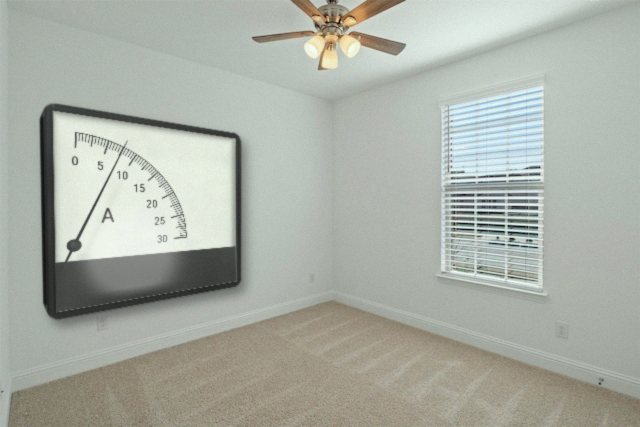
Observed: 7.5 (A)
